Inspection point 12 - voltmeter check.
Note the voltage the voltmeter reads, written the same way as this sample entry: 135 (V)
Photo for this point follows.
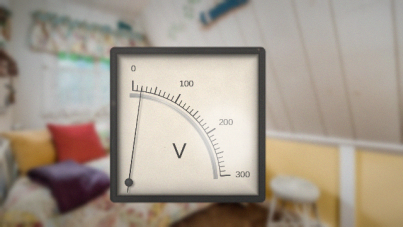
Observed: 20 (V)
